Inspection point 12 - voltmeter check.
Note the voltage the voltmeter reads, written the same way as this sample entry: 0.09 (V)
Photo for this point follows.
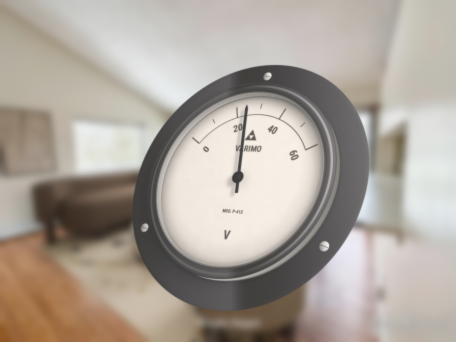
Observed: 25 (V)
